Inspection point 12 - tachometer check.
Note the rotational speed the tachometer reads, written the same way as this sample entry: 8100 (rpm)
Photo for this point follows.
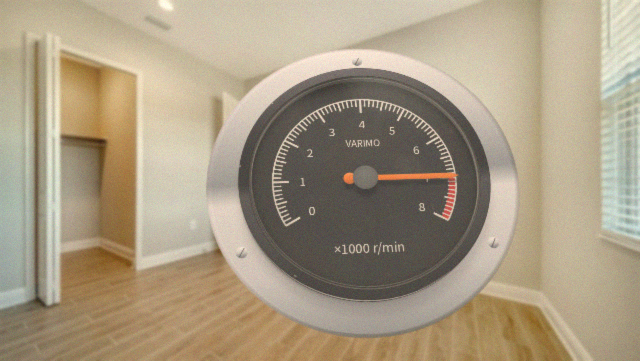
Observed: 7000 (rpm)
